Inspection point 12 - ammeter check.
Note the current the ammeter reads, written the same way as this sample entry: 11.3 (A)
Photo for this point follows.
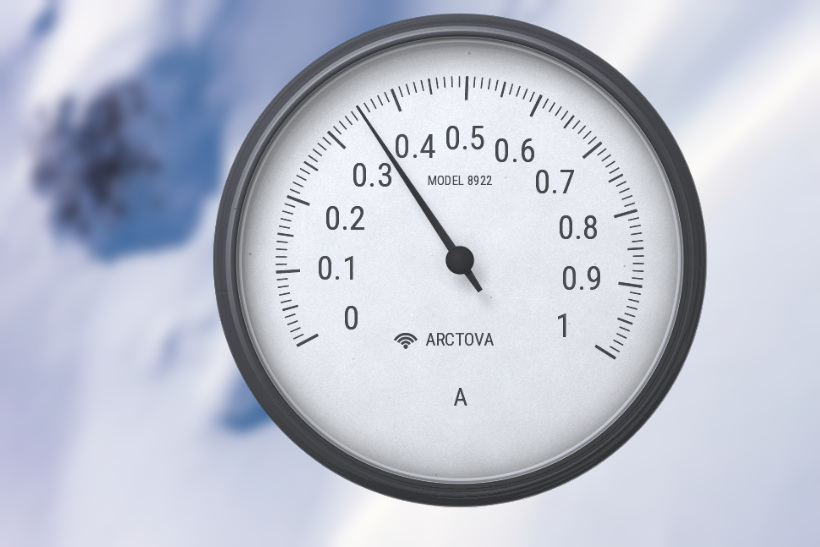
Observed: 0.35 (A)
